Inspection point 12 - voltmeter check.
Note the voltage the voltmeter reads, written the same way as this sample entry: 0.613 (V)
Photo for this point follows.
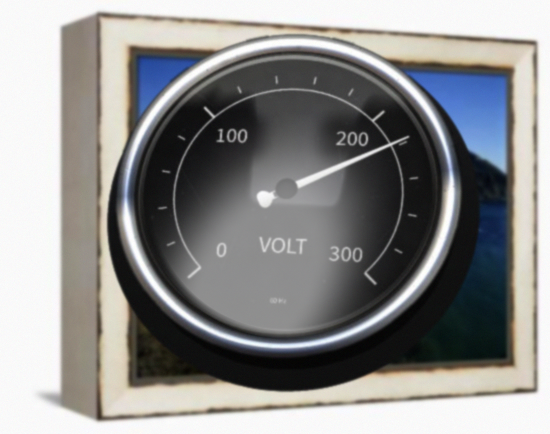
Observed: 220 (V)
